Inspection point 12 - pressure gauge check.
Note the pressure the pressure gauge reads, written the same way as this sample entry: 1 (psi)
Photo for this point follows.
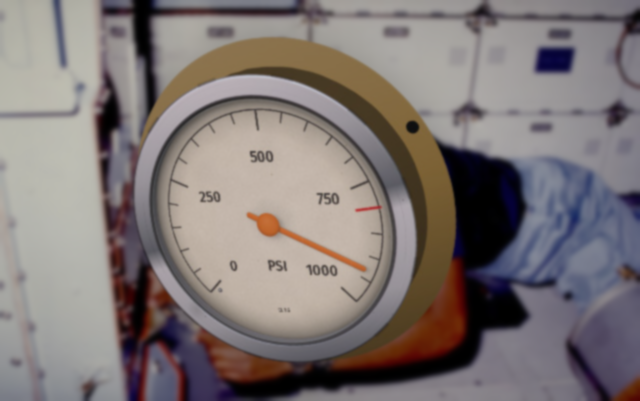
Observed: 925 (psi)
